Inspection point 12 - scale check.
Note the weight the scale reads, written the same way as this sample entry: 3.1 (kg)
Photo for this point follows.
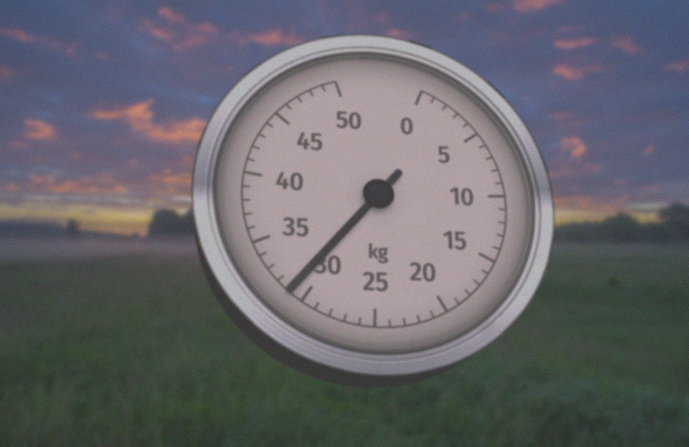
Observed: 31 (kg)
